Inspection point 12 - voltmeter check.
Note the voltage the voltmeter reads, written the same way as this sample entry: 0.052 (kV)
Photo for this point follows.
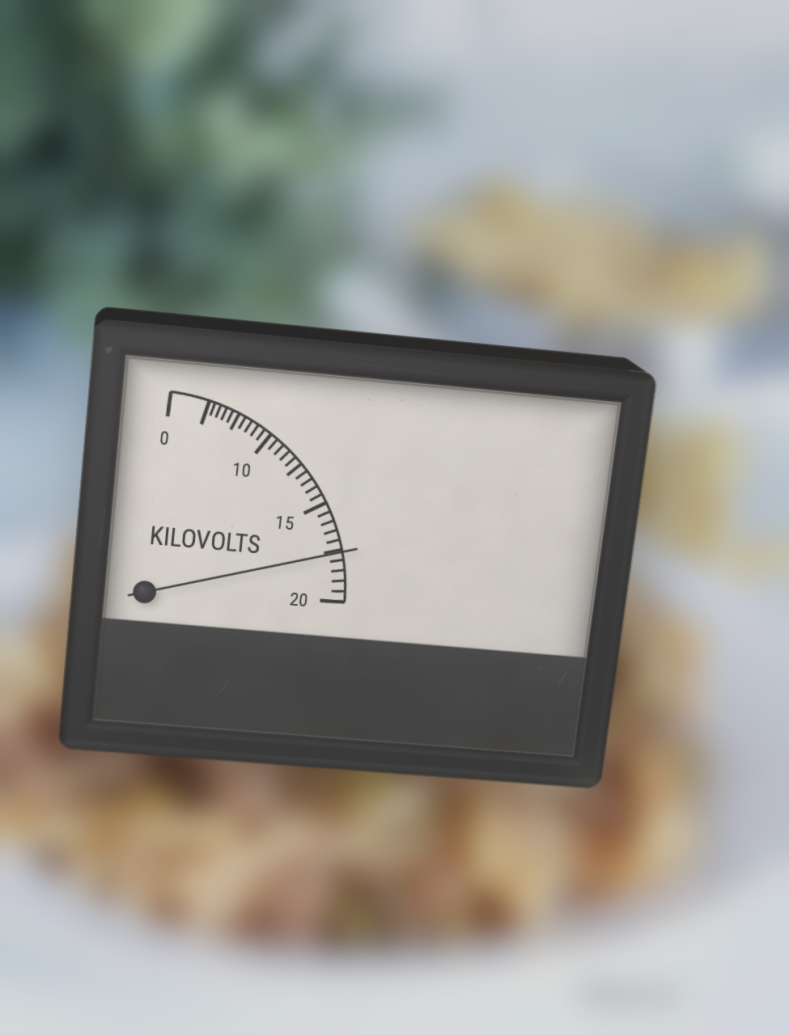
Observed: 17.5 (kV)
